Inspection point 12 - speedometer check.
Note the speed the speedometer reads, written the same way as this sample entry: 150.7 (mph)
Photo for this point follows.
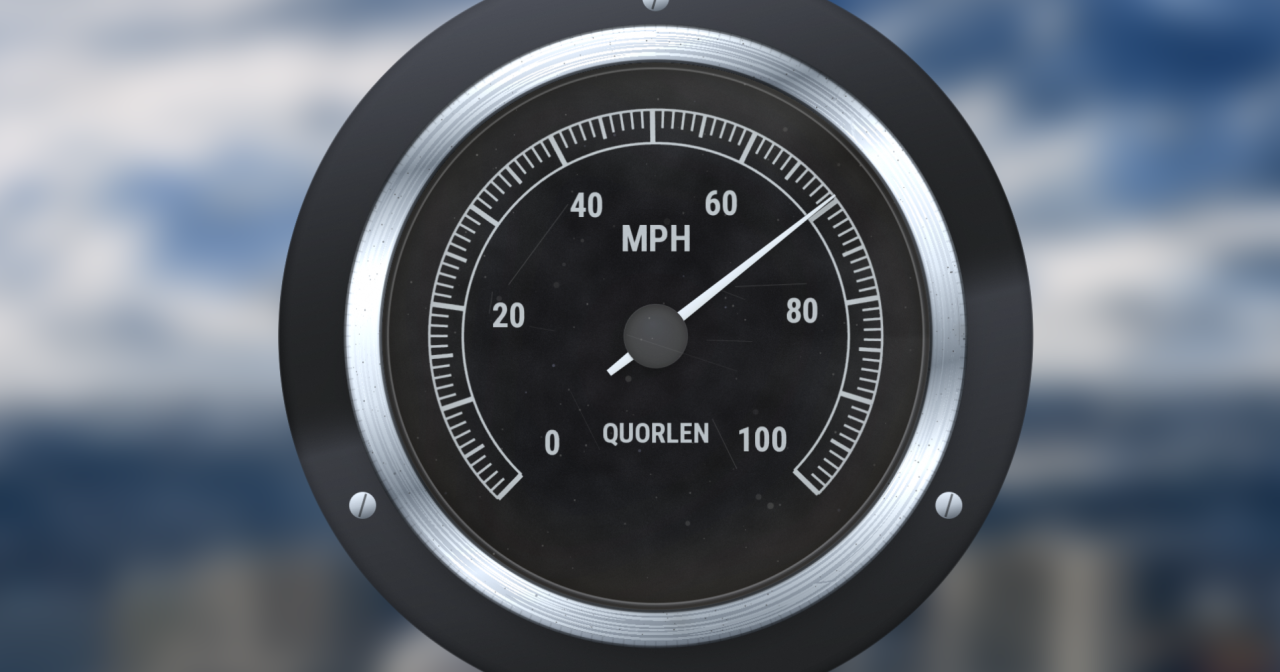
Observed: 69.5 (mph)
